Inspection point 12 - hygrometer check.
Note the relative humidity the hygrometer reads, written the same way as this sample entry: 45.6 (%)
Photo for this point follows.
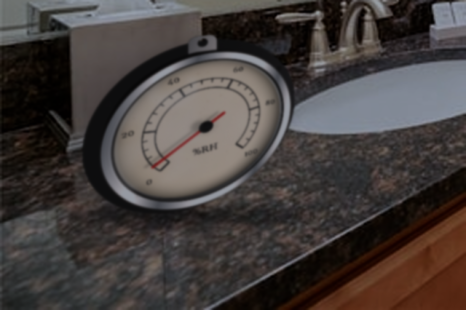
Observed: 4 (%)
